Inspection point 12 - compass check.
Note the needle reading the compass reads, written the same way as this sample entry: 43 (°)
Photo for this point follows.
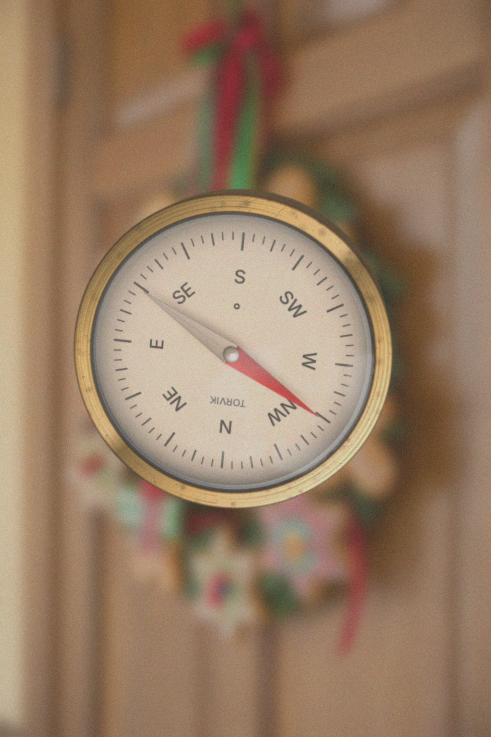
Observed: 300 (°)
